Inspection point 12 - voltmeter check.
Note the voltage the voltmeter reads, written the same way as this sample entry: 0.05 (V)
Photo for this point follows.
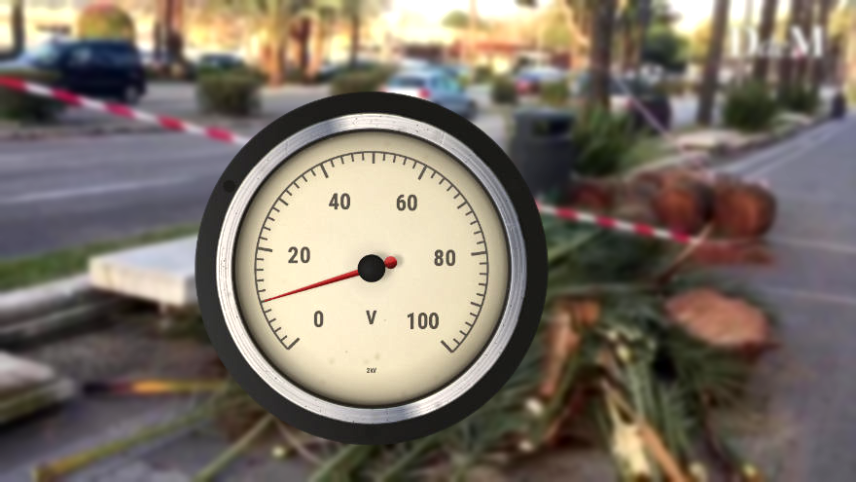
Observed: 10 (V)
